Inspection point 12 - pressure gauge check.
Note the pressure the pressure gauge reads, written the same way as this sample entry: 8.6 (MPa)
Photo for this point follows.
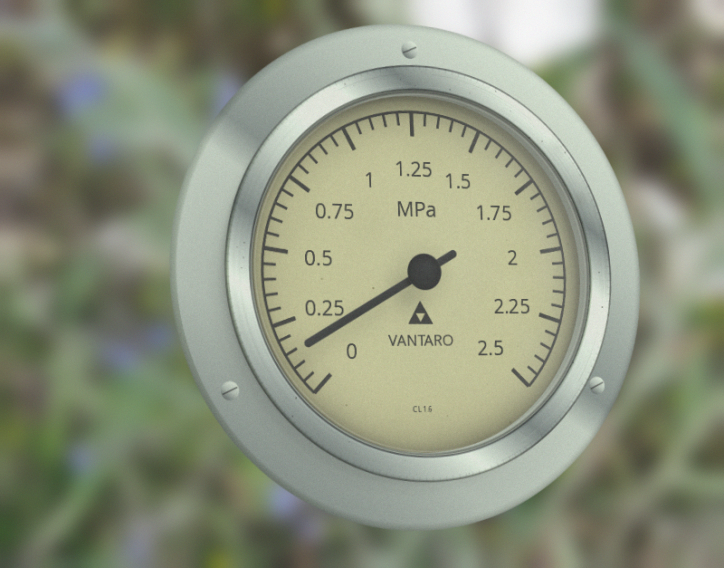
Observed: 0.15 (MPa)
